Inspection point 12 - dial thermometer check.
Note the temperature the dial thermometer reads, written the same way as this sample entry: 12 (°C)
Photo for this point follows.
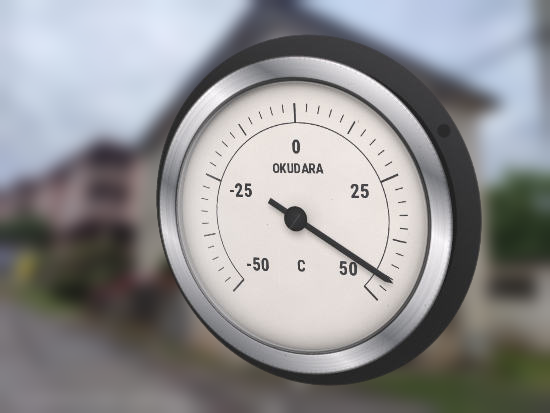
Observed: 45 (°C)
